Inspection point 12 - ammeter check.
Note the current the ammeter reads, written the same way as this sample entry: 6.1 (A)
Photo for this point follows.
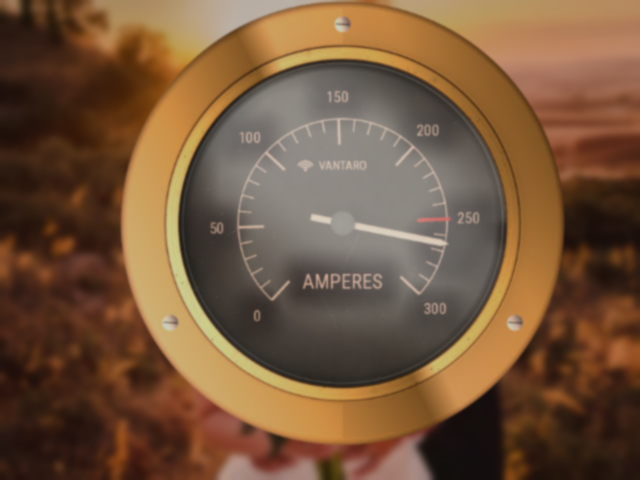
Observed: 265 (A)
